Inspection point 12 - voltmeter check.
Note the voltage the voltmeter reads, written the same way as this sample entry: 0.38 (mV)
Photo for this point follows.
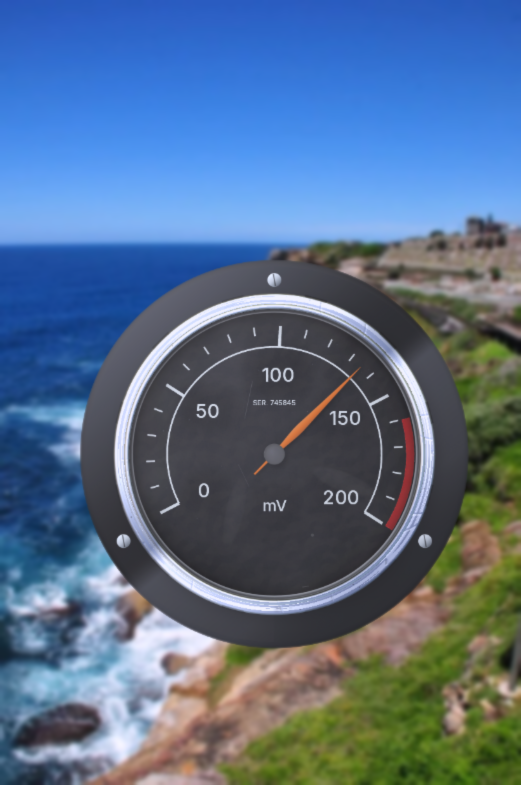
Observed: 135 (mV)
